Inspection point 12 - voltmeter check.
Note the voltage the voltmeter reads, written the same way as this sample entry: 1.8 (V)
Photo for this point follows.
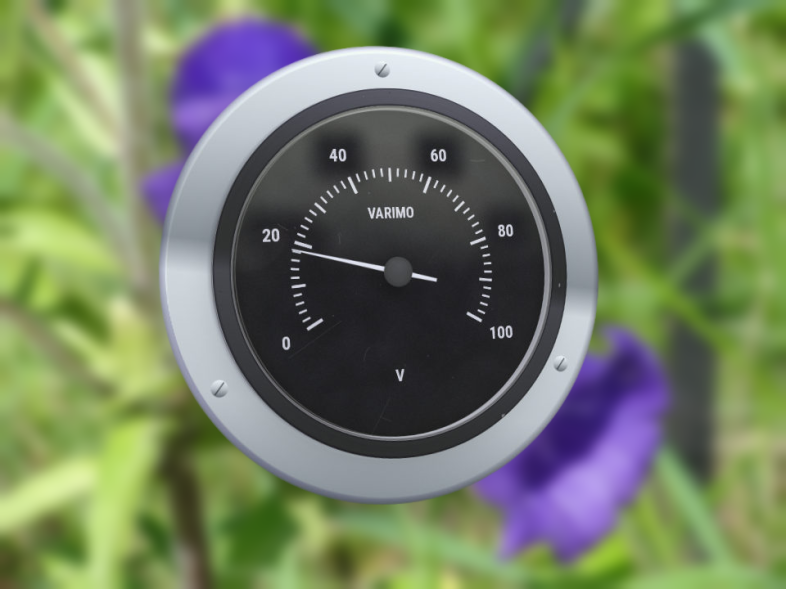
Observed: 18 (V)
